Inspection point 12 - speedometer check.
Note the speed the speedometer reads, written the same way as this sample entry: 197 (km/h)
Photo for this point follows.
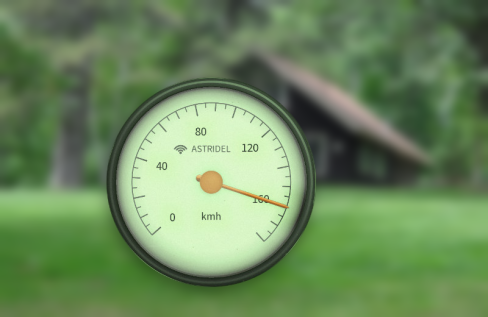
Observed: 160 (km/h)
